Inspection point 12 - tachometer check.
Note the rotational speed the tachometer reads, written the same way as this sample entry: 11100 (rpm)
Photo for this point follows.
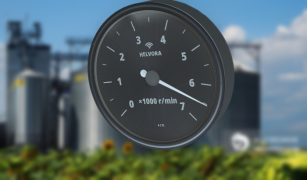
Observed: 6500 (rpm)
